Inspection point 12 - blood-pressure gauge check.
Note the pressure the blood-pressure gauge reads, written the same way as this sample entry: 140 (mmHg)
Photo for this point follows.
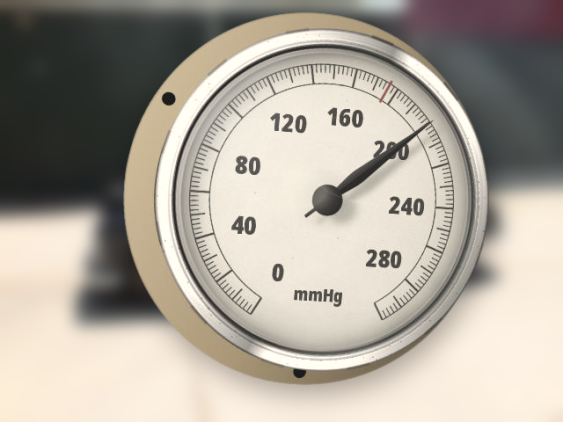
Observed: 200 (mmHg)
